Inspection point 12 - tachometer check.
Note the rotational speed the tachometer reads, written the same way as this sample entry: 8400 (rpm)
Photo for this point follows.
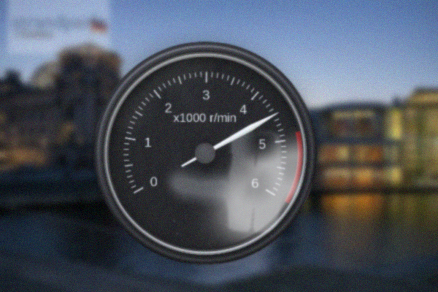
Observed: 4500 (rpm)
